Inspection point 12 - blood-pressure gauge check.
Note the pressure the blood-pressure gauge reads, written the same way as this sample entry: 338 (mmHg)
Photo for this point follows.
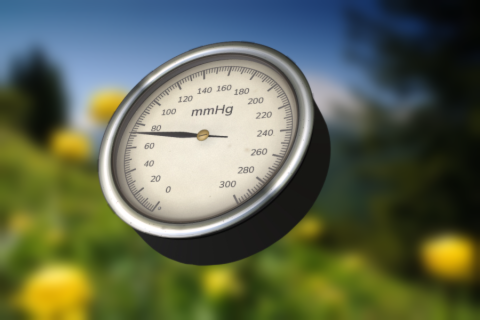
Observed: 70 (mmHg)
